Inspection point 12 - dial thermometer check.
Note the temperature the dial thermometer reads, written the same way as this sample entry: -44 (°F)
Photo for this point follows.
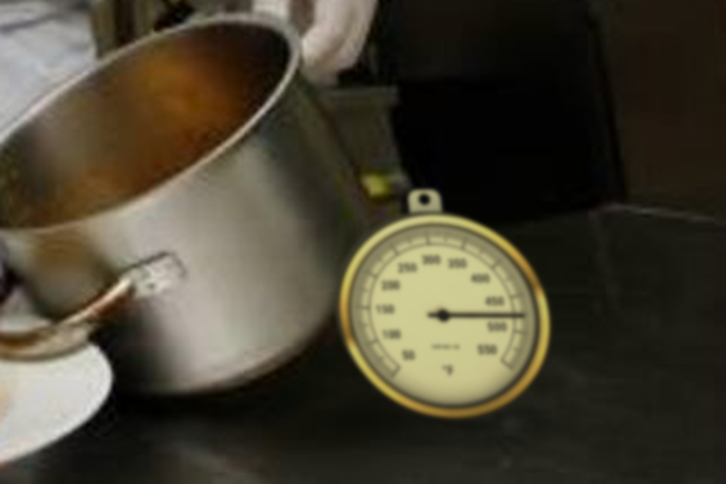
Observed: 475 (°F)
